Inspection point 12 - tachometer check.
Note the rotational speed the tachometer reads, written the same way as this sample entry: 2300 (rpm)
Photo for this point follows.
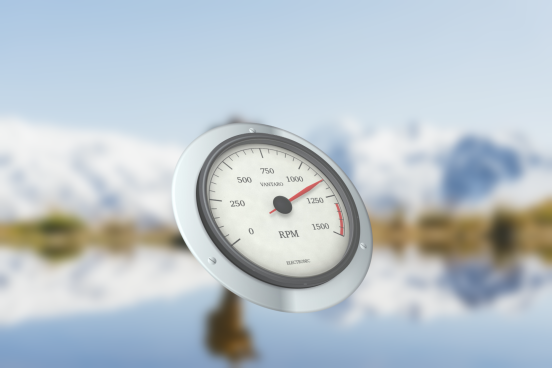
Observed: 1150 (rpm)
